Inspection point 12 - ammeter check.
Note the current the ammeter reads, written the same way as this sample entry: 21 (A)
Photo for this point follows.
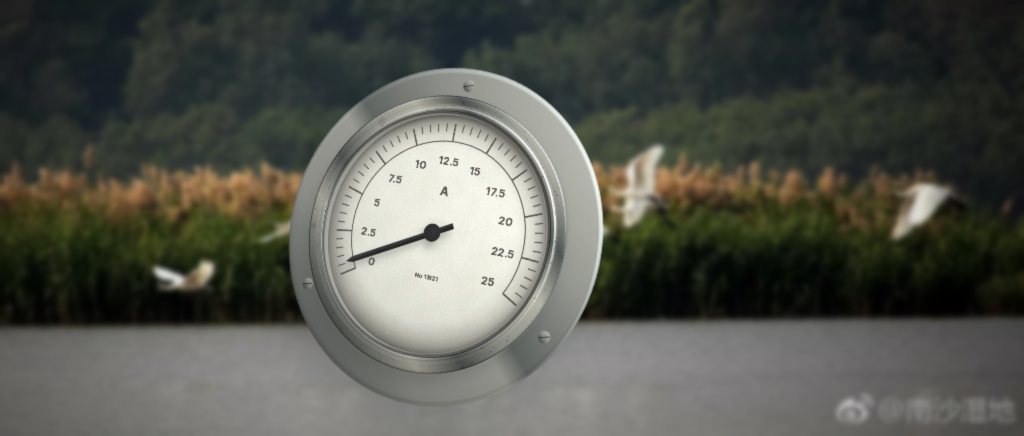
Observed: 0.5 (A)
